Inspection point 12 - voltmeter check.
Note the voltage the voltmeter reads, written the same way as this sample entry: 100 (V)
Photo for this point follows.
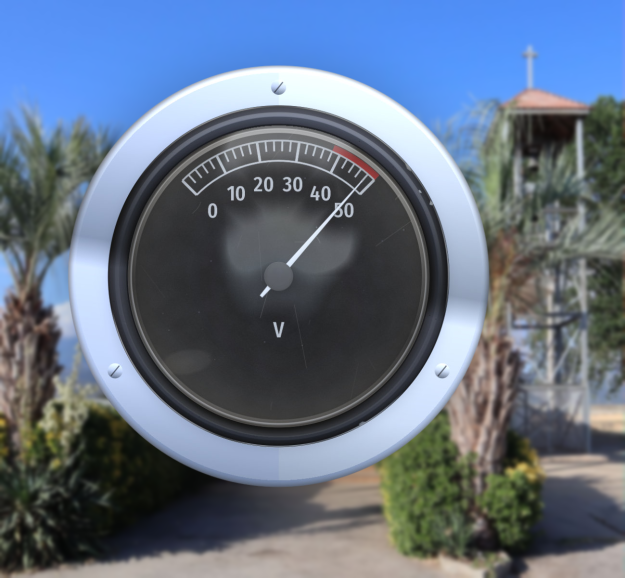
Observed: 48 (V)
